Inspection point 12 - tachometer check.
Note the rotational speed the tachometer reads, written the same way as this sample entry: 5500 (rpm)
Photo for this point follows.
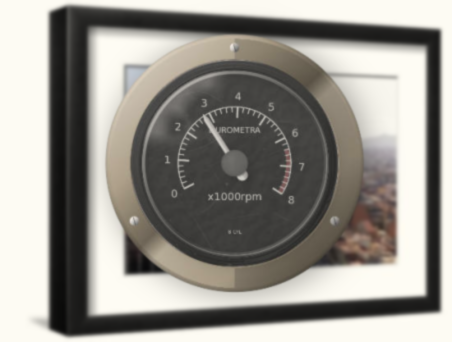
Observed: 2800 (rpm)
